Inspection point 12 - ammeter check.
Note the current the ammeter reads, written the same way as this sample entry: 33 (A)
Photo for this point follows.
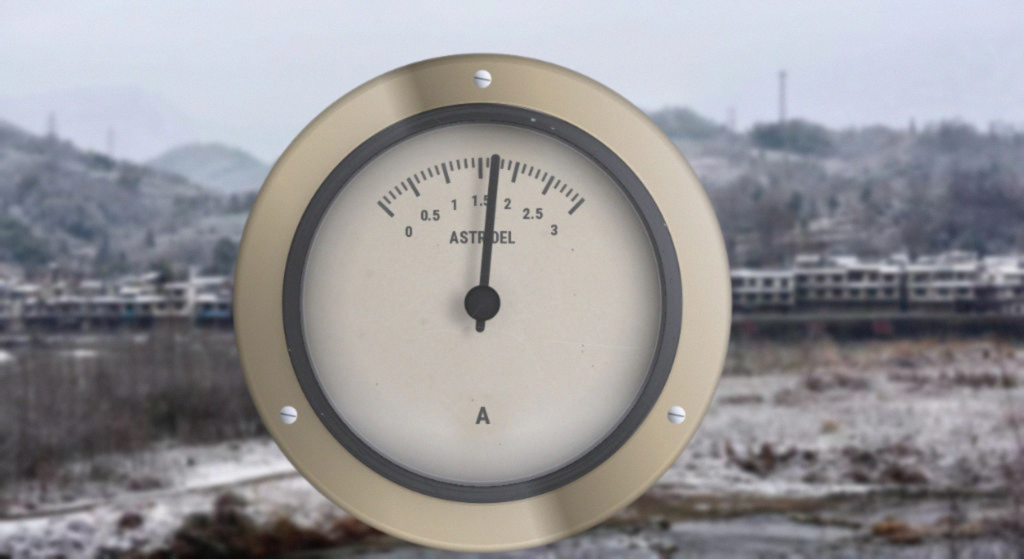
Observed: 1.7 (A)
